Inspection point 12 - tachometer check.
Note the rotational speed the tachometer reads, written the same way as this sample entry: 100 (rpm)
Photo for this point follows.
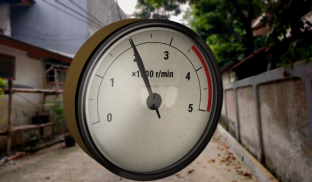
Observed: 2000 (rpm)
